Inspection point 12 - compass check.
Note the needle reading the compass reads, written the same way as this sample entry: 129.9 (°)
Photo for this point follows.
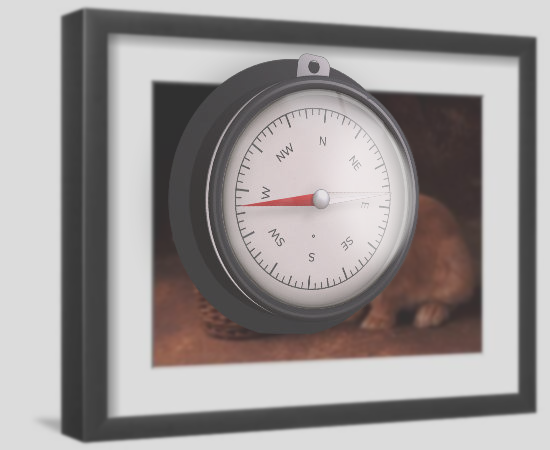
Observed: 260 (°)
